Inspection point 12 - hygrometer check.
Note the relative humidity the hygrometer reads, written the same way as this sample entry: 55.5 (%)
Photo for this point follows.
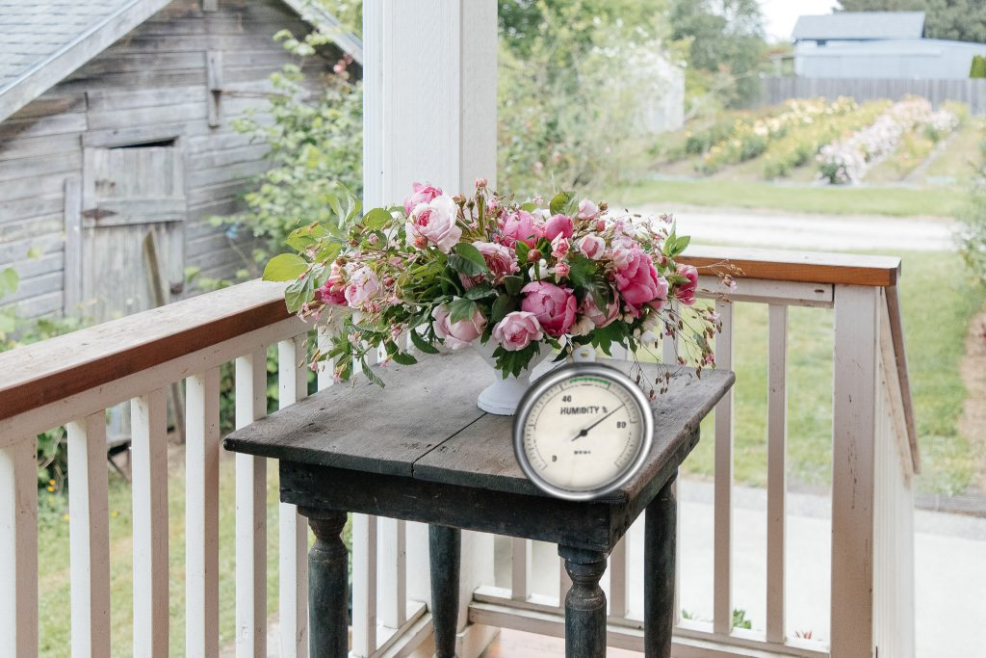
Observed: 70 (%)
